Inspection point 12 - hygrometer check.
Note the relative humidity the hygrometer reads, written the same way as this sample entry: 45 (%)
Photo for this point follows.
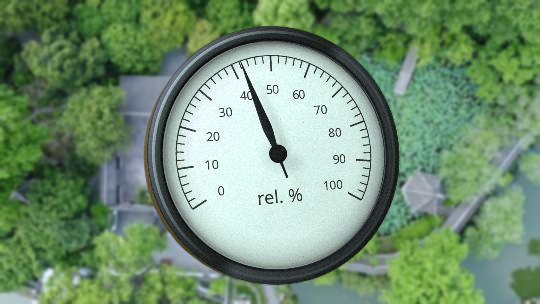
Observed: 42 (%)
